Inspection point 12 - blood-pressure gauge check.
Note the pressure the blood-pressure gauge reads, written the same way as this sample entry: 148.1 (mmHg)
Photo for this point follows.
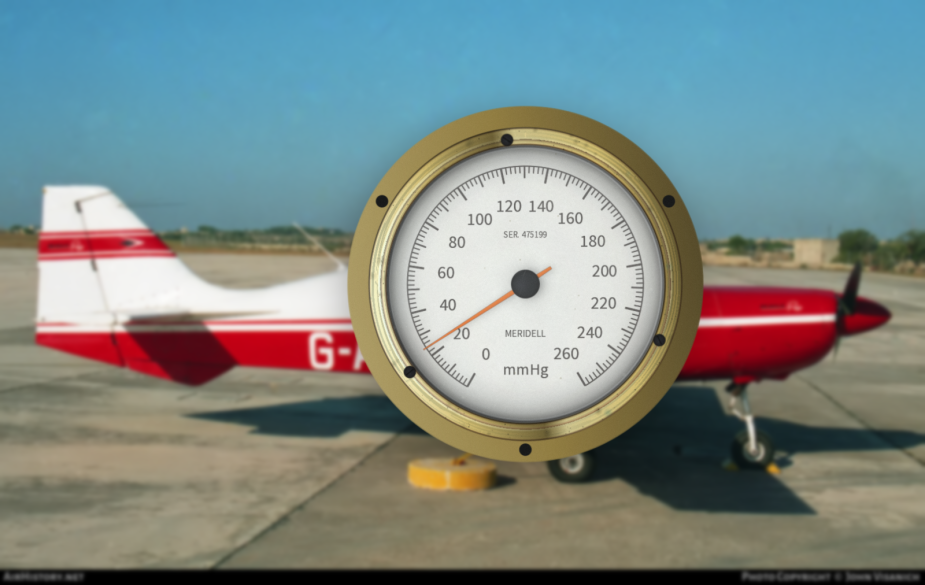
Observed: 24 (mmHg)
